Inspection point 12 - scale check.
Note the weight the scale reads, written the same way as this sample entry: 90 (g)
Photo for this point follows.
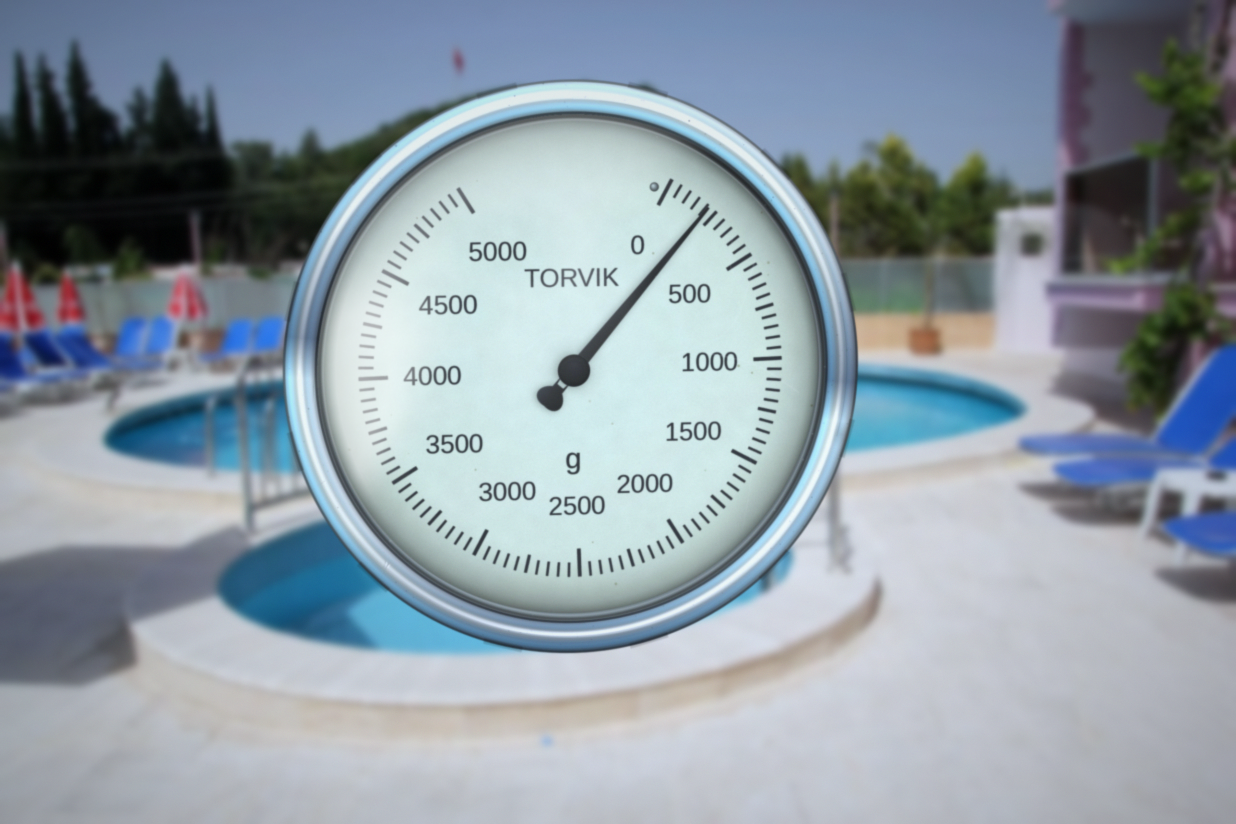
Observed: 200 (g)
